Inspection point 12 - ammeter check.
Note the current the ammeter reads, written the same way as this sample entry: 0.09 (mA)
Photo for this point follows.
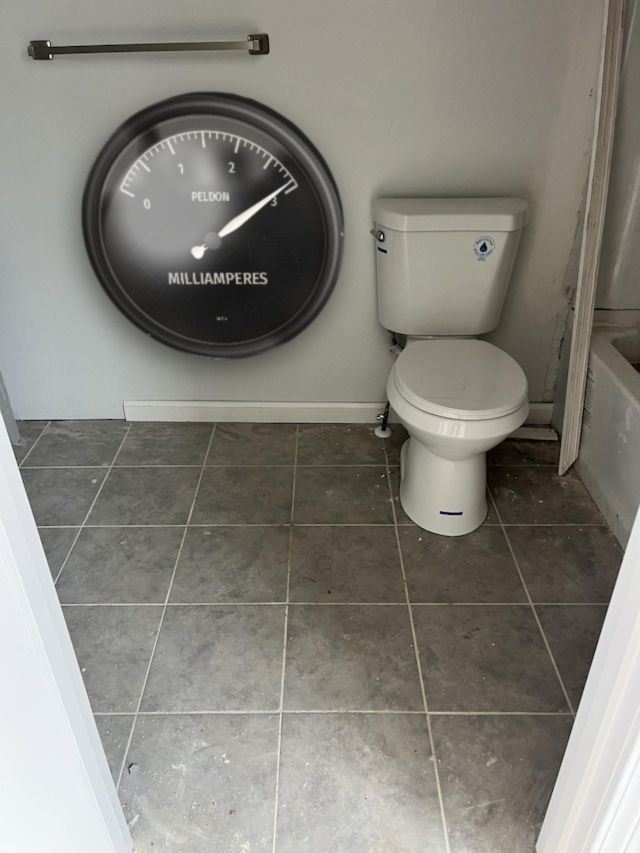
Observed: 2.9 (mA)
